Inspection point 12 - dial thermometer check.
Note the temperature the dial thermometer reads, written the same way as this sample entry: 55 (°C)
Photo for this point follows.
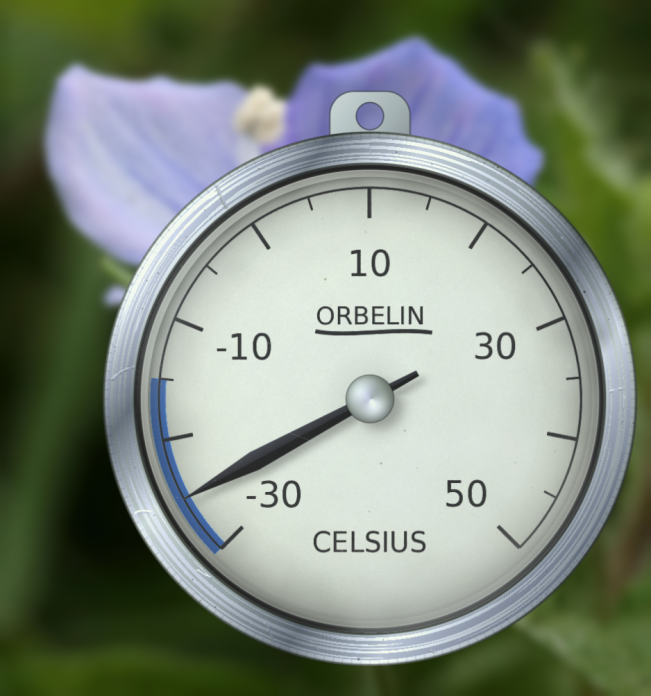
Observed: -25 (°C)
